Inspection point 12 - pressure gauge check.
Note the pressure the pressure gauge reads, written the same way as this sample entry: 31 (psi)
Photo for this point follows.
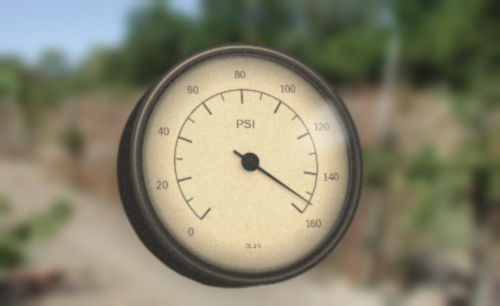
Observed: 155 (psi)
